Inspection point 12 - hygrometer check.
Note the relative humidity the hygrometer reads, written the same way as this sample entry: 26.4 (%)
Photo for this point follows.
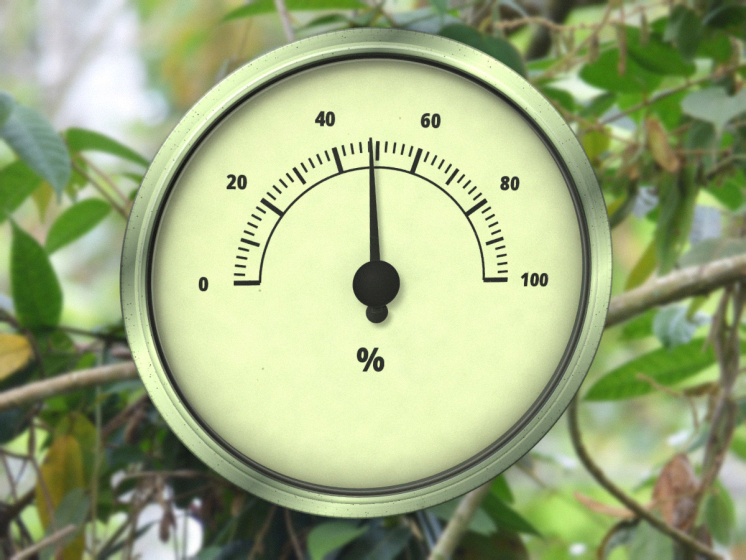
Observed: 48 (%)
